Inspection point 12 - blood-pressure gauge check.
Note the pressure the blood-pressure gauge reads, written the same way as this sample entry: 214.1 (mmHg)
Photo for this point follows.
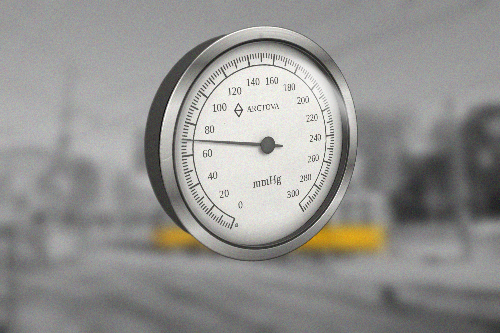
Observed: 70 (mmHg)
